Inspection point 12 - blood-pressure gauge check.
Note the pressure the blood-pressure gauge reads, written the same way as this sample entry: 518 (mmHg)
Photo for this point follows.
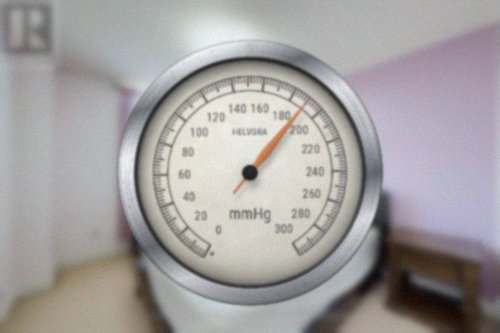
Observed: 190 (mmHg)
